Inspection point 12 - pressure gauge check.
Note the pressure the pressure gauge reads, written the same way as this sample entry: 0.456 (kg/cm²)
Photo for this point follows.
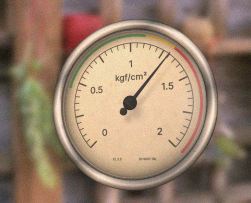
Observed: 1.3 (kg/cm²)
